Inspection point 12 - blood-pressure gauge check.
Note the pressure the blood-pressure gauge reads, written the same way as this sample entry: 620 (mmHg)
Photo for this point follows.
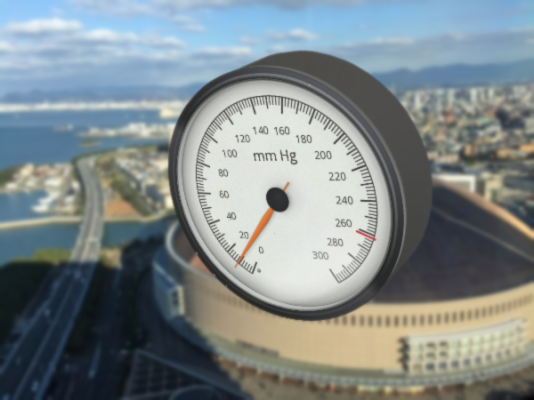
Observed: 10 (mmHg)
